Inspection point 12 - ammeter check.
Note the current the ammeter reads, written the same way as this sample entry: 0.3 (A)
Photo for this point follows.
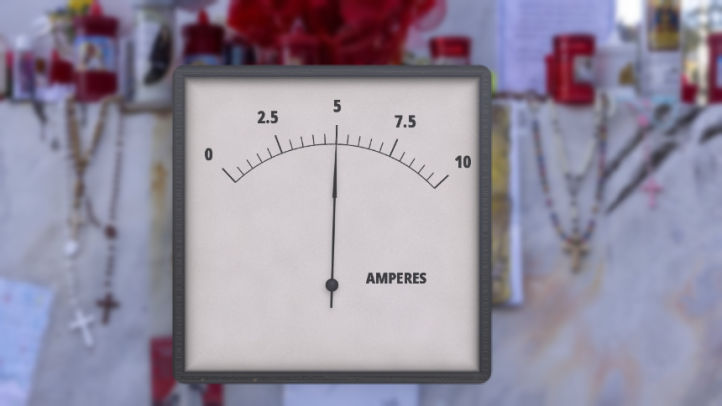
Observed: 5 (A)
